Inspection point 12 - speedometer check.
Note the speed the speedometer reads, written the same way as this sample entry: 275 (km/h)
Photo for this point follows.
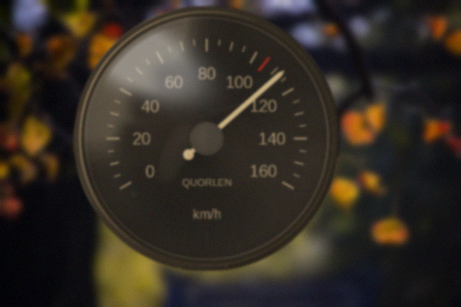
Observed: 112.5 (km/h)
